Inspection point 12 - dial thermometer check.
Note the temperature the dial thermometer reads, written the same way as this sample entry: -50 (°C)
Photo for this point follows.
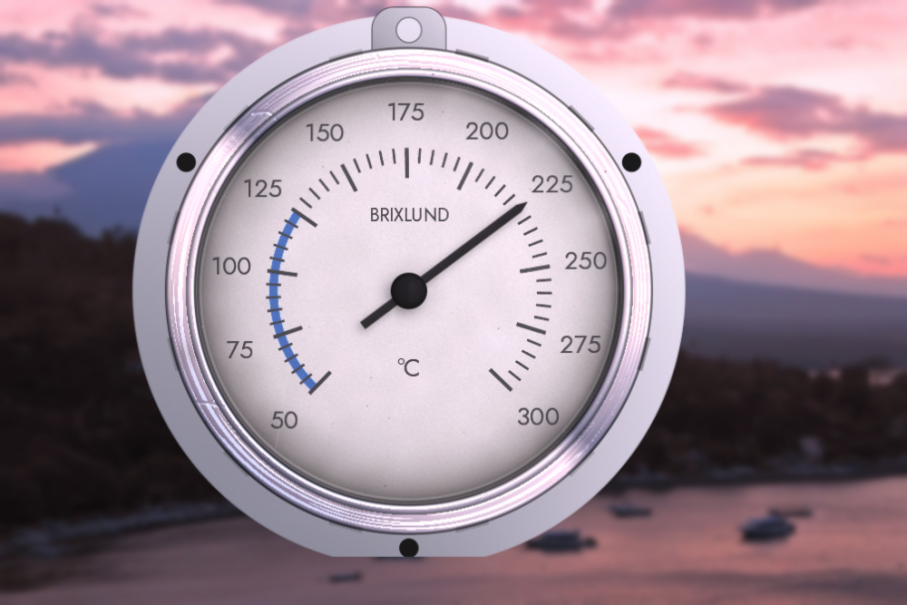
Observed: 225 (°C)
